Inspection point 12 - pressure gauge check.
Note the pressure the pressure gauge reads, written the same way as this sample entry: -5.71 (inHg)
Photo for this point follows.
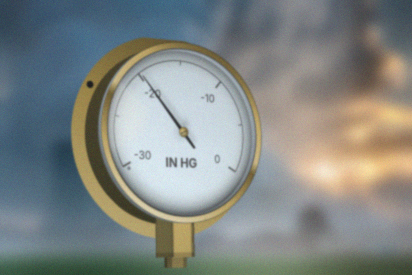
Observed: -20 (inHg)
